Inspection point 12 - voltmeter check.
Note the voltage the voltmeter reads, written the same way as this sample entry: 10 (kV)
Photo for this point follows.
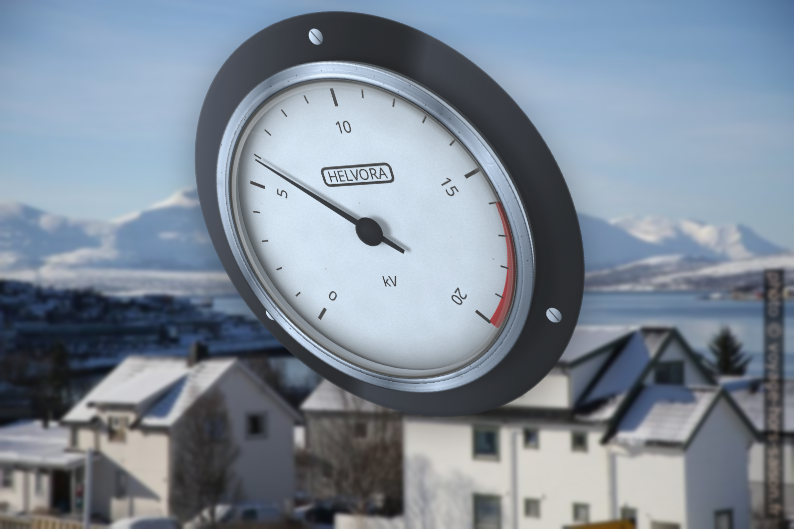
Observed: 6 (kV)
